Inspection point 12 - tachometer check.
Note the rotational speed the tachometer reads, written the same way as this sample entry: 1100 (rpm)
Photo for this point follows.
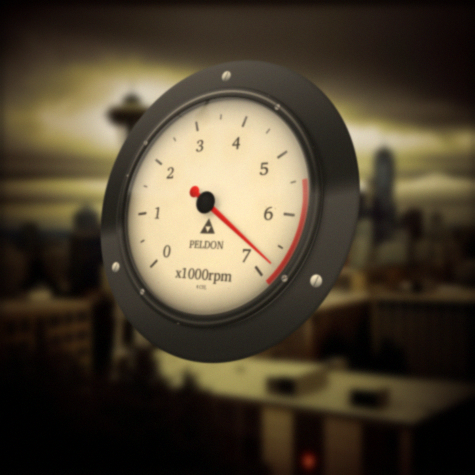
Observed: 6750 (rpm)
